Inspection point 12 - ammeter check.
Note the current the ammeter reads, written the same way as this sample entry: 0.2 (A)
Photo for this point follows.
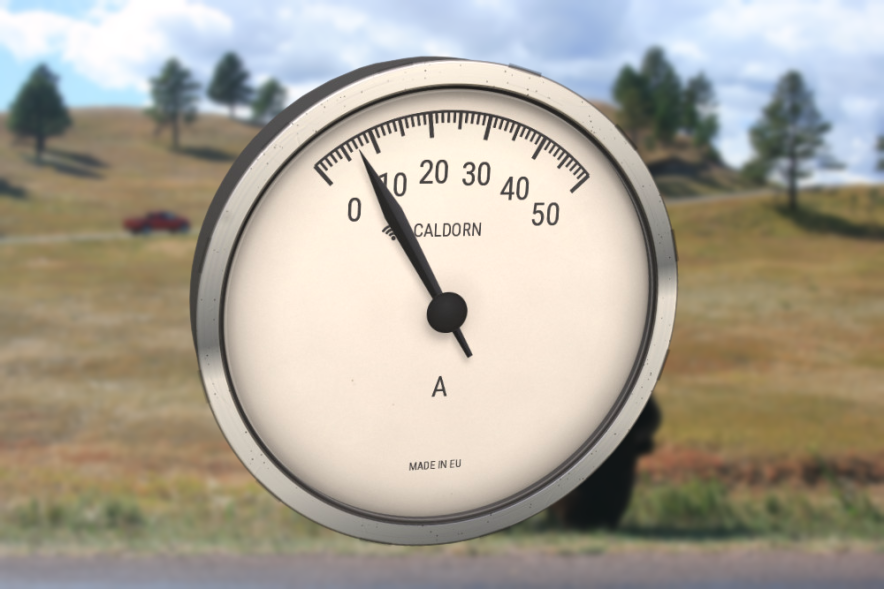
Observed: 7 (A)
